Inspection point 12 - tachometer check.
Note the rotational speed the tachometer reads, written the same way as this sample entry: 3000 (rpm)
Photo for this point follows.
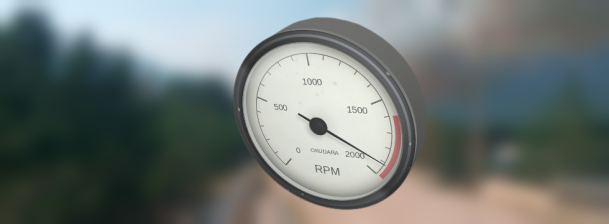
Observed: 1900 (rpm)
